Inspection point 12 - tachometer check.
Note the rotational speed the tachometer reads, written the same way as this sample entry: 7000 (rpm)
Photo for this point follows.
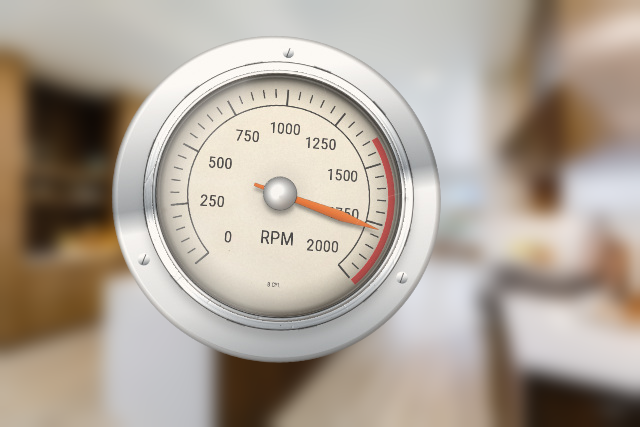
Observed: 1775 (rpm)
